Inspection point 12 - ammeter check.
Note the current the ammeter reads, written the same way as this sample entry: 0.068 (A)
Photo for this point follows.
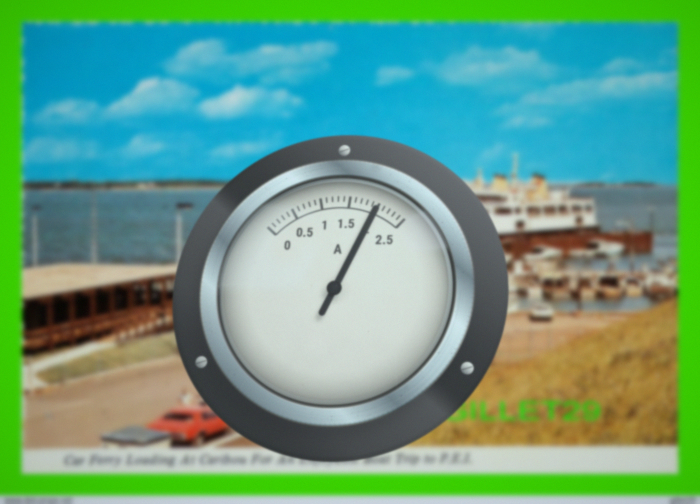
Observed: 2 (A)
